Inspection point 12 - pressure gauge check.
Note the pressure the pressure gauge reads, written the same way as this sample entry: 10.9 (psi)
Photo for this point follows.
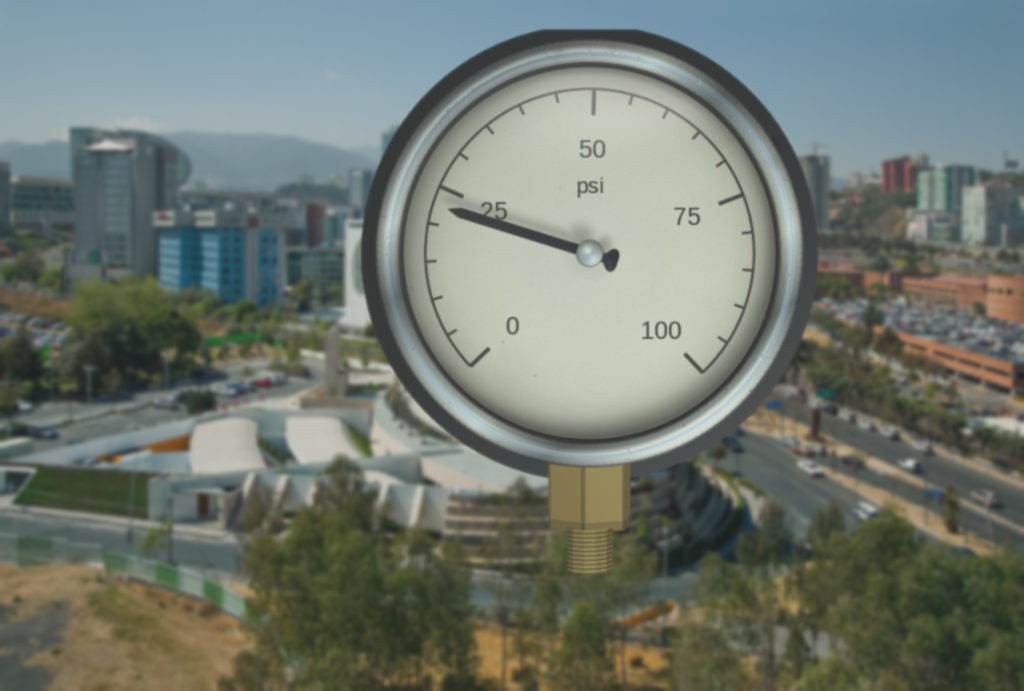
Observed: 22.5 (psi)
